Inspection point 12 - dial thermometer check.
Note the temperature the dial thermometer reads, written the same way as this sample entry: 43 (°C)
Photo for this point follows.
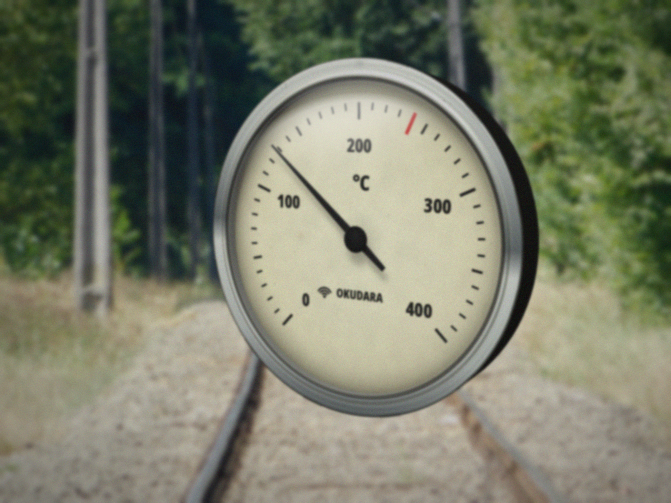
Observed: 130 (°C)
